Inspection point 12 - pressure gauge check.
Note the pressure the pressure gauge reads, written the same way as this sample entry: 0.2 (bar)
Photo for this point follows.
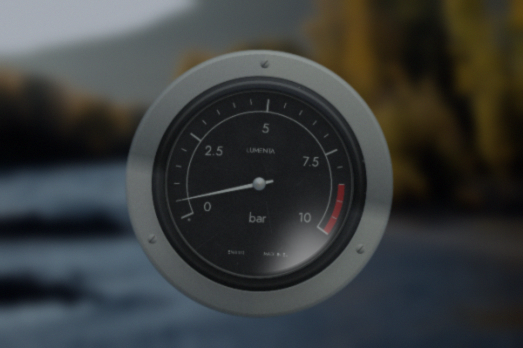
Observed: 0.5 (bar)
